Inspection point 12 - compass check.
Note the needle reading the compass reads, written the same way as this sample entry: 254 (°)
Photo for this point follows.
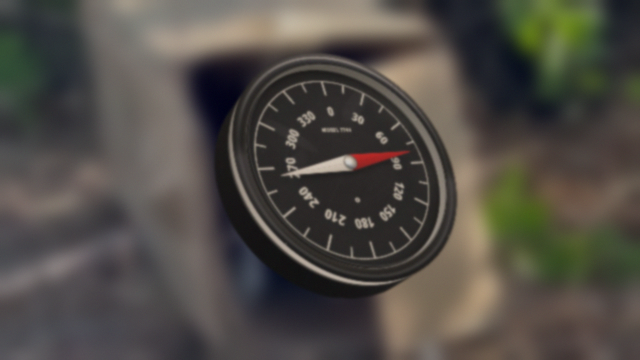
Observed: 82.5 (°)
